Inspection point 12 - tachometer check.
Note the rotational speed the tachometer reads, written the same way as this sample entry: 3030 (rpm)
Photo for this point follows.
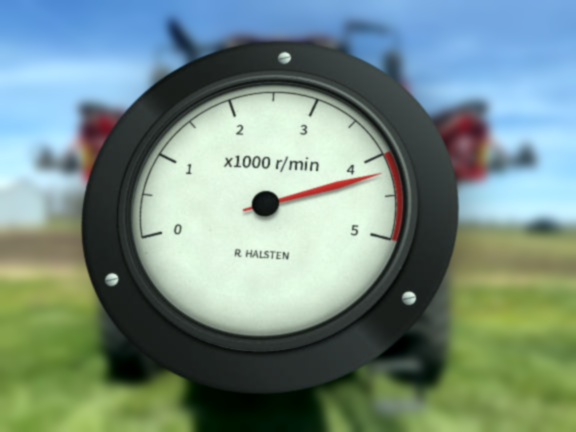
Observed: 4250 (rpm)
